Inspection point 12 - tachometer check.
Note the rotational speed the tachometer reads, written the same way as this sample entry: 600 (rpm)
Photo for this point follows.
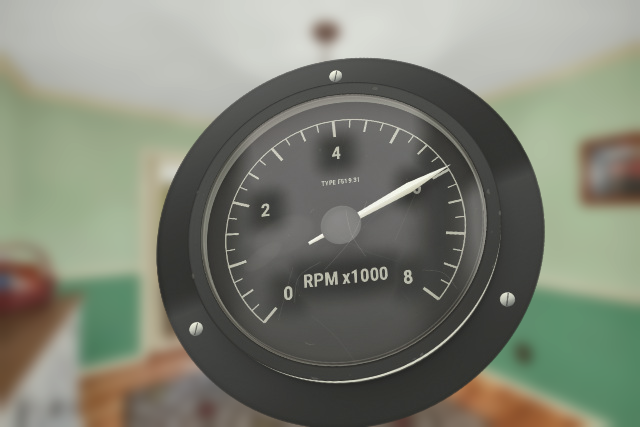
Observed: 6000 (rpm)
